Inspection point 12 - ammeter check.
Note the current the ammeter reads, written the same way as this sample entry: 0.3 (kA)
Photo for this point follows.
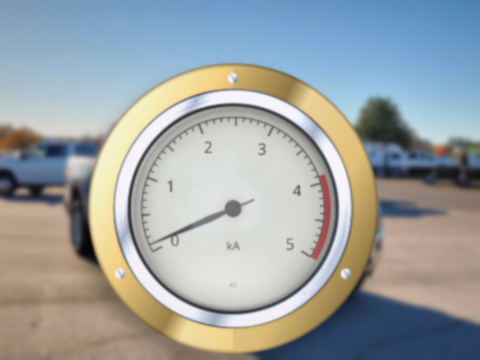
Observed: 0.1 (kA)
